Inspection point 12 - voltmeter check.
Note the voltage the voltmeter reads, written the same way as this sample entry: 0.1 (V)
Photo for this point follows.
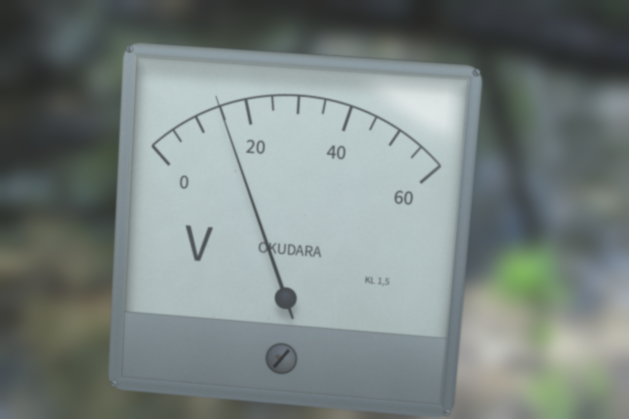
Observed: 15 (V)
